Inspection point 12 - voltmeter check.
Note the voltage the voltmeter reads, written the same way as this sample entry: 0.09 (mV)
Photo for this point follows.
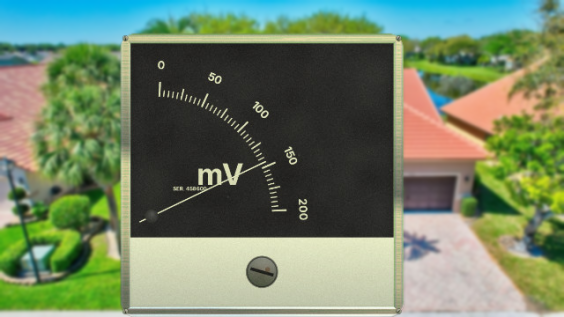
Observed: 145 (mV)
